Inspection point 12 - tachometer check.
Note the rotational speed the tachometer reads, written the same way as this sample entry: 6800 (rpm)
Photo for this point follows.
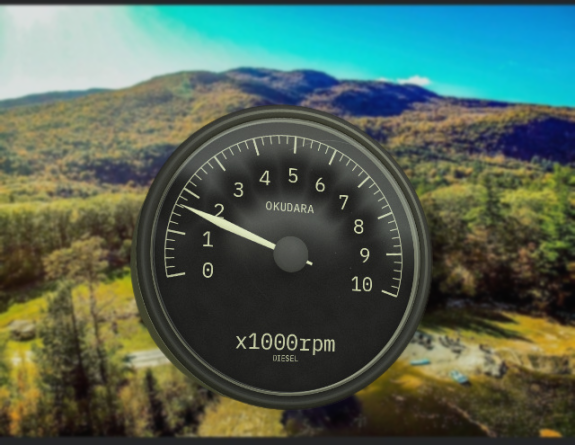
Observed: 1600 (rpm)
